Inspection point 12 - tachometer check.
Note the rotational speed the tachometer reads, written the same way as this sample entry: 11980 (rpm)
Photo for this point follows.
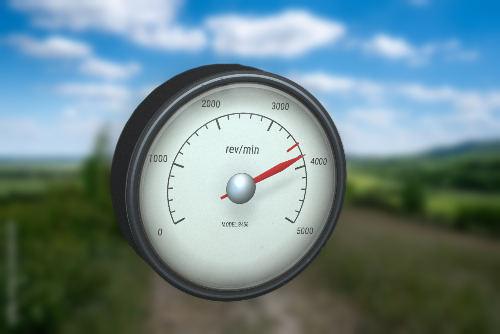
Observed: 3800 (rpm)
